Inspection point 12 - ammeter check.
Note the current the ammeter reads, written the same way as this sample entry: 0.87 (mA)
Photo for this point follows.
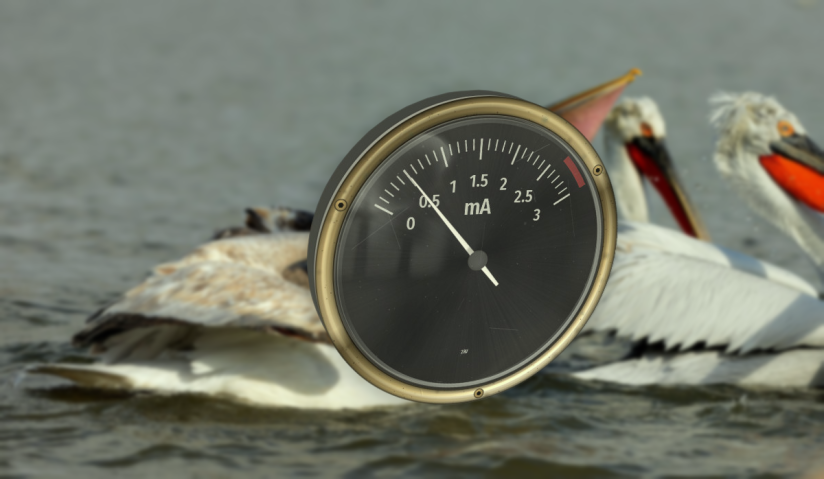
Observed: 0.5 (mA)
